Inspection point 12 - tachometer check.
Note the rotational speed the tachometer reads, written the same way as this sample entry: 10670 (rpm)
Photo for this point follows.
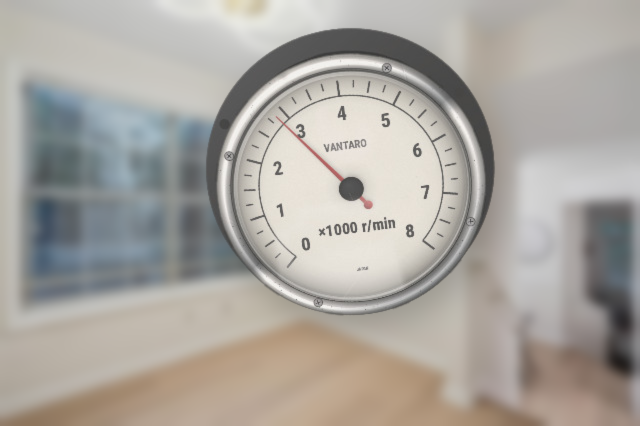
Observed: 2875 (rpm)
